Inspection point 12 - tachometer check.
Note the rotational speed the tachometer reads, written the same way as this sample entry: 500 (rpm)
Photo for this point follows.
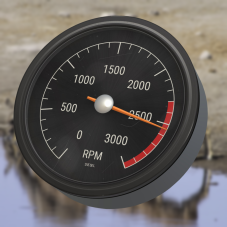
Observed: 2550 (rpm)
